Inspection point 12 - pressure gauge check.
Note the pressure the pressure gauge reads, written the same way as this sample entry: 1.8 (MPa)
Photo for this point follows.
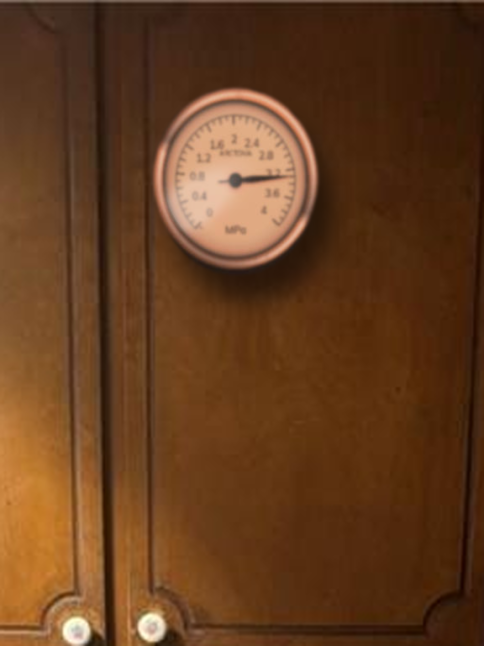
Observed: 3.3 (MPa)
